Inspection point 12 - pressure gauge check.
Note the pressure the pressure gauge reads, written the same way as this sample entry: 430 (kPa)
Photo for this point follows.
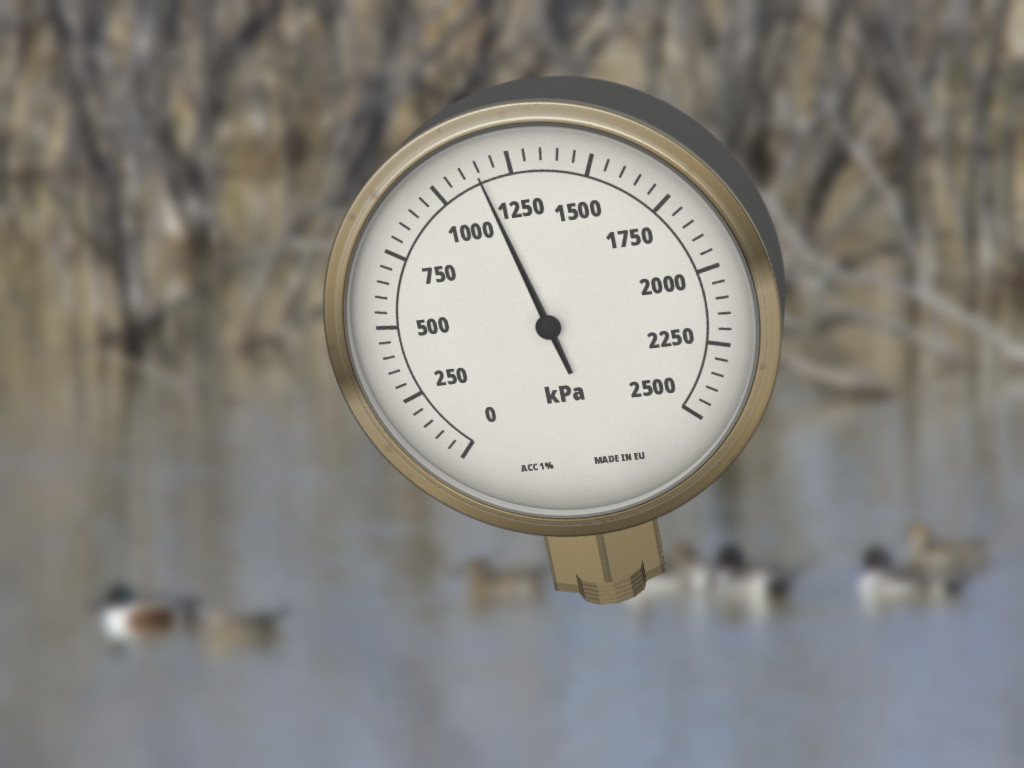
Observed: 1150 (kPa)
